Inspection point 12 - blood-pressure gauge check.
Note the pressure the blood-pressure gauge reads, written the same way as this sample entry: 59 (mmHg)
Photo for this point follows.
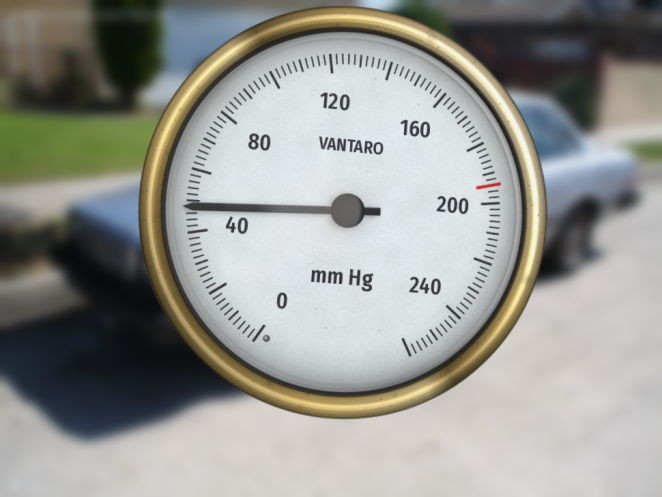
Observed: 48 (mmHg)
